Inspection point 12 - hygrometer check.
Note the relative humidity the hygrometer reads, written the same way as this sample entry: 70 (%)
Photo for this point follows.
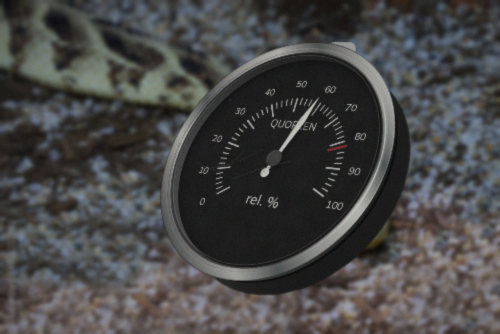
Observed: 60 (%)
